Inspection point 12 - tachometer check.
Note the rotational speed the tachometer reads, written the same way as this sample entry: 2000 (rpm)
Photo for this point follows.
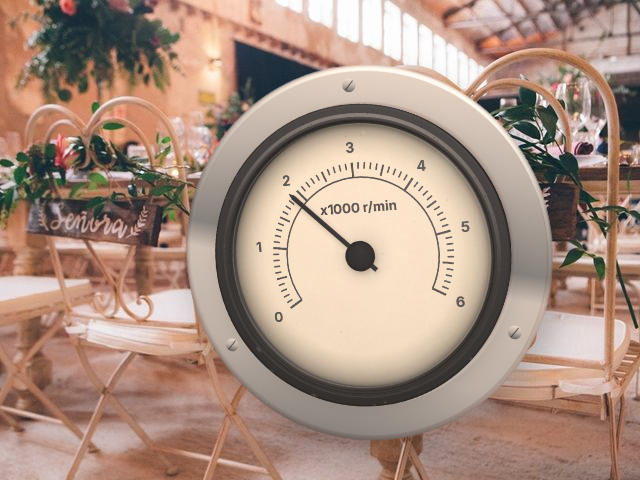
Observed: 1900 (rpm)
